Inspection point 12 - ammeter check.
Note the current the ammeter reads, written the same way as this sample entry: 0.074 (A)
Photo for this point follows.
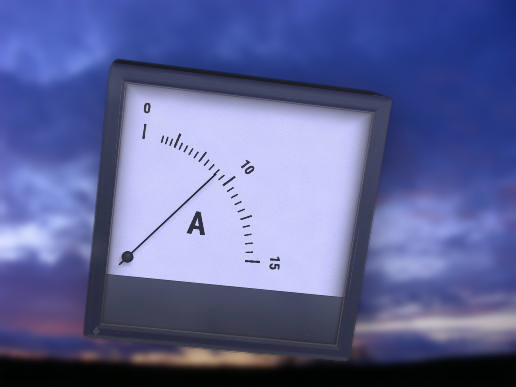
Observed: 9 (A)
